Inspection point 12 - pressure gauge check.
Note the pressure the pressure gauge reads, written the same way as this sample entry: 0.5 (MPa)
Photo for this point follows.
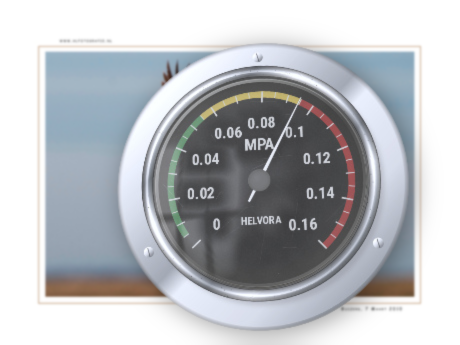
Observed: 0.095 (MPa)
